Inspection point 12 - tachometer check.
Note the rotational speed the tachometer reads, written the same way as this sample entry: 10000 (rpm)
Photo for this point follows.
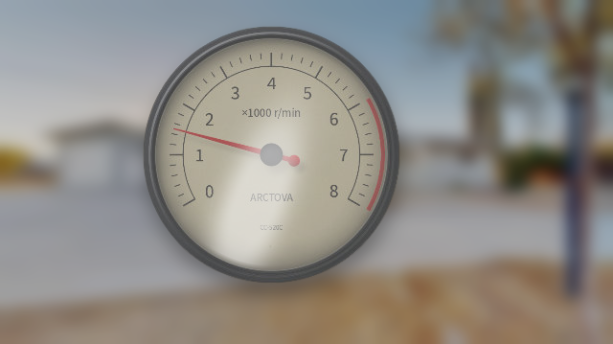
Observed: 1500 (rpm)
